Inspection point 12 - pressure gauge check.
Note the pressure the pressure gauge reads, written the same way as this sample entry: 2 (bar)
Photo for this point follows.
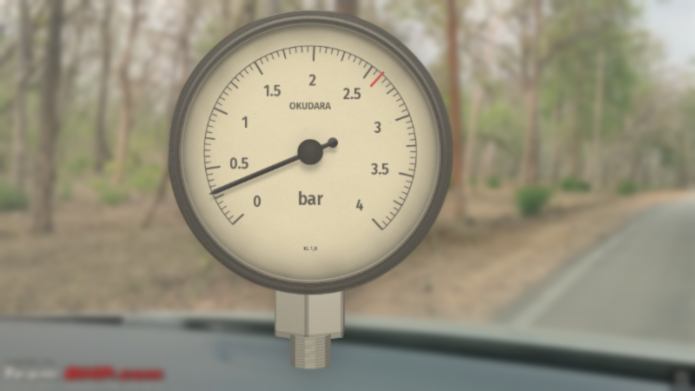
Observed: 0.3 (bar)
